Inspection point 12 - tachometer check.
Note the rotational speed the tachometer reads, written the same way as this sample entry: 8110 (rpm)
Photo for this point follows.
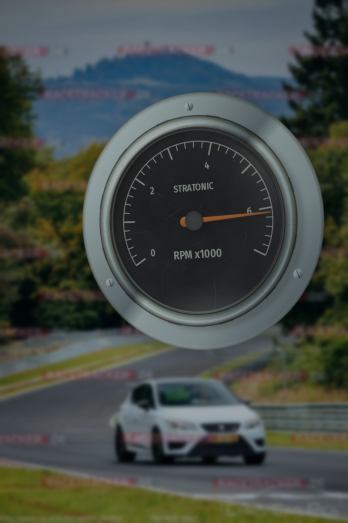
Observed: 6100 (rpm)
